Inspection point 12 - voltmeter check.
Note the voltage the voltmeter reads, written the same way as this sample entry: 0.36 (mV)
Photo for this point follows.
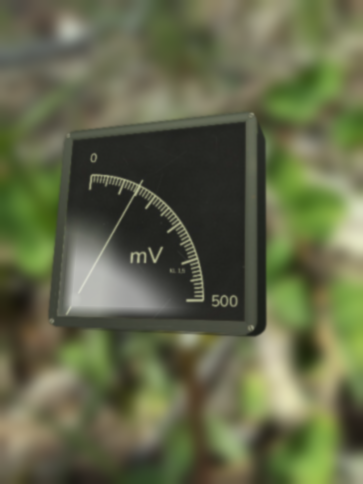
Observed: 150 (mV)
